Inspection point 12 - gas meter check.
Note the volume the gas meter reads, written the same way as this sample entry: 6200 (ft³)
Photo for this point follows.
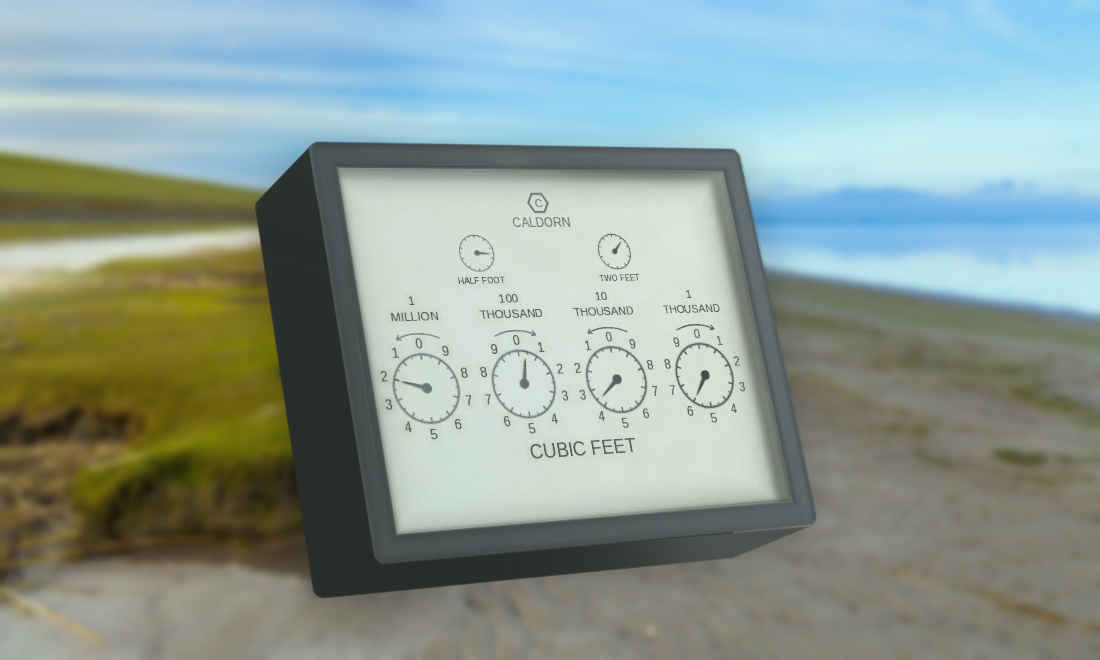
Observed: 203600 (ft³)
